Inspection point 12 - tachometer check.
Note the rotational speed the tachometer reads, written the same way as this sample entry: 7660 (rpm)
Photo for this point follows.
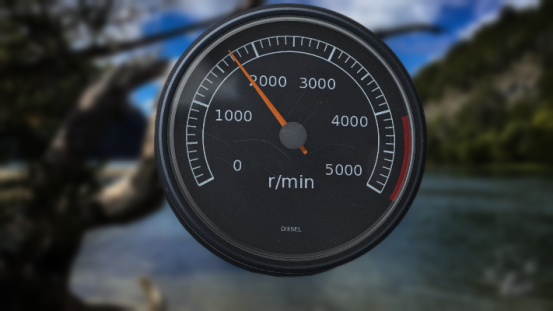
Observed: 1700 (rpm)
